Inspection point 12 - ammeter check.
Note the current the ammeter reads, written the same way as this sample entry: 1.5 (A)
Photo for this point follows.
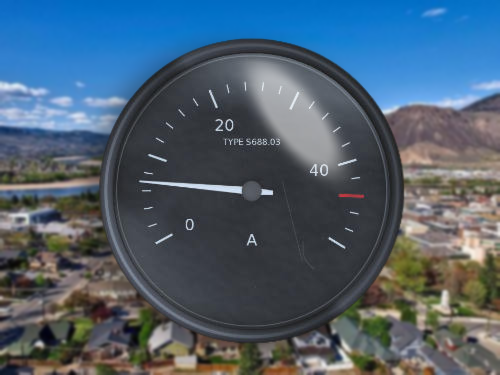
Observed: 7 (A)
